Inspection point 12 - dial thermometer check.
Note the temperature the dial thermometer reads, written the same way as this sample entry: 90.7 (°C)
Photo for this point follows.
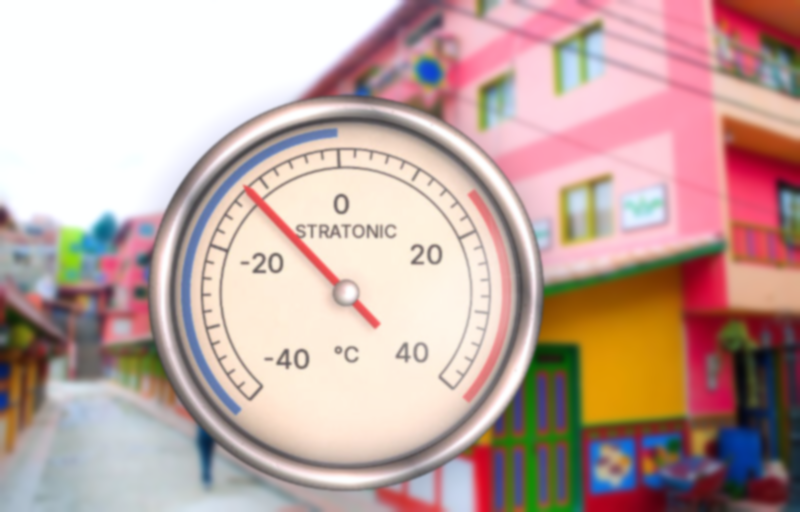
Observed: -12 (°C)
